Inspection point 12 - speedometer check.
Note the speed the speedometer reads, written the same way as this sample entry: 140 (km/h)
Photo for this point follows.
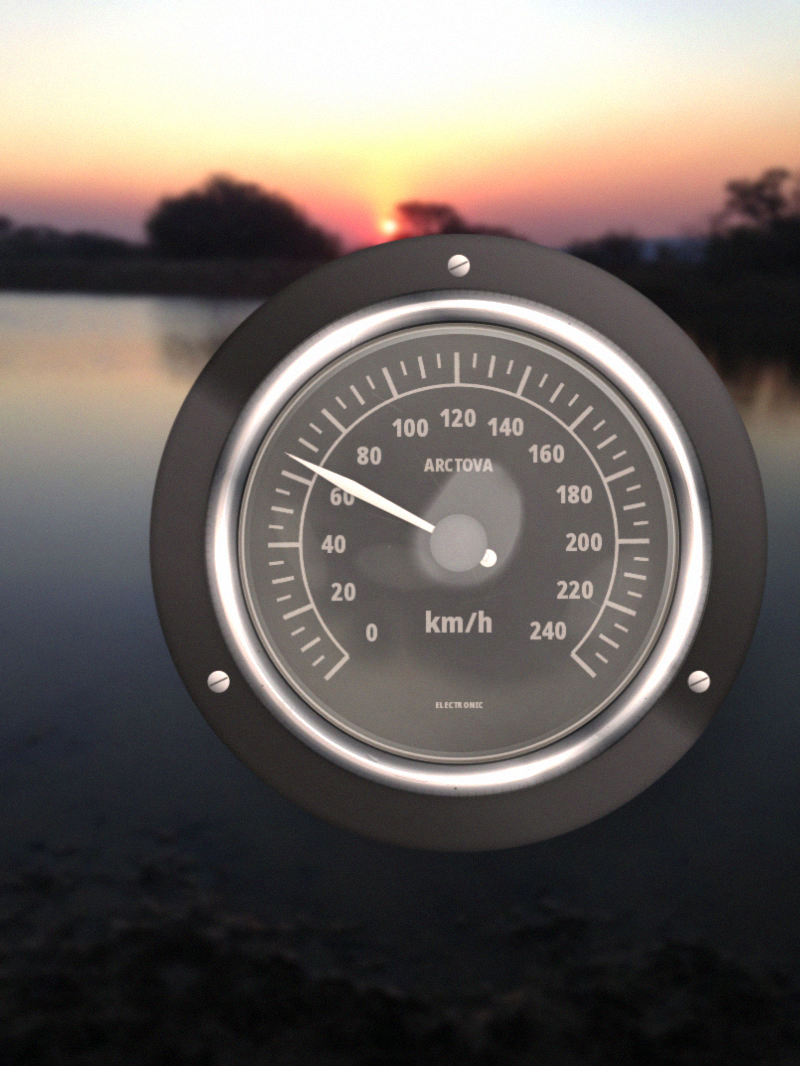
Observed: 65 (km/h)
